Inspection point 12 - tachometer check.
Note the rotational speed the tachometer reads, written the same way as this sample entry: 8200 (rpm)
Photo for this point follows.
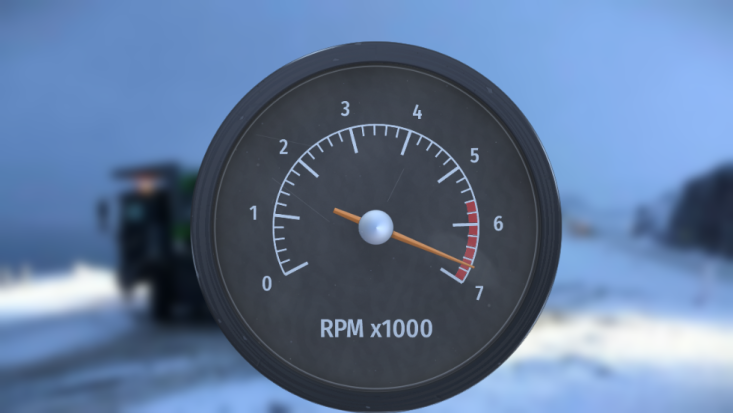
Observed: 6700 (rpm)
